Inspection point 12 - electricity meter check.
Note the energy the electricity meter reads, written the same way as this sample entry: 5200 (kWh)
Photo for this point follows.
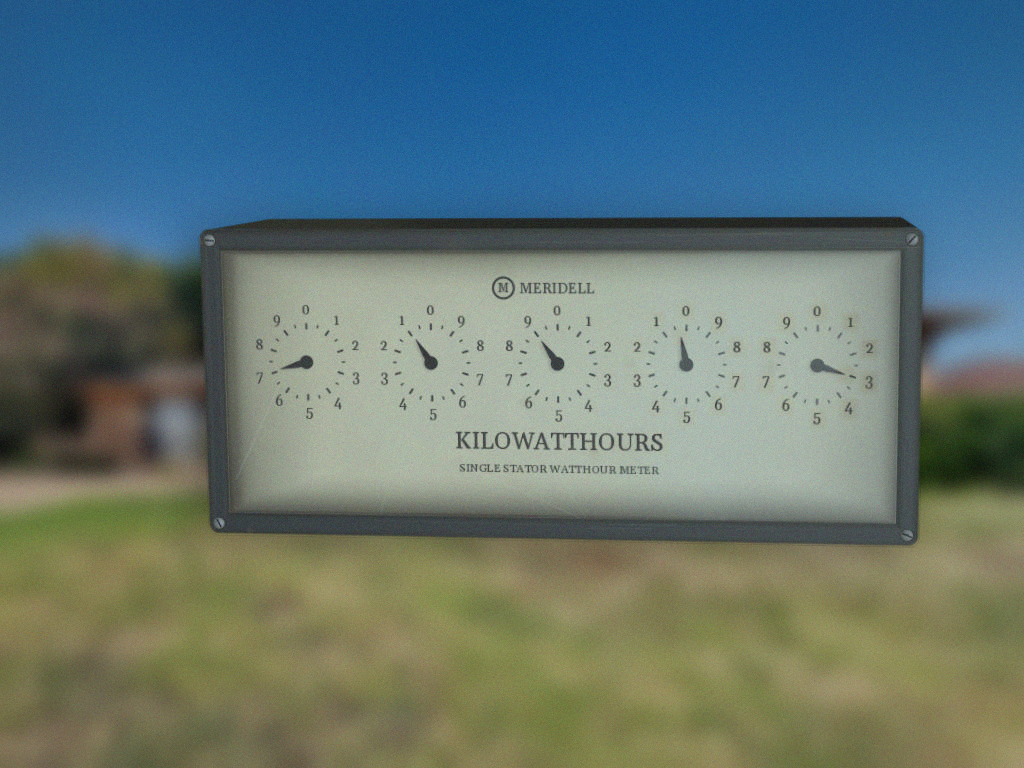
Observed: 70903 (kWh)
